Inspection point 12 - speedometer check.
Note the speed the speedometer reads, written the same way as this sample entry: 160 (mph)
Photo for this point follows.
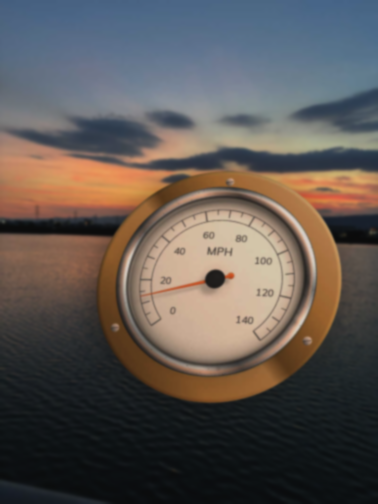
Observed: 12.5 (mph)
